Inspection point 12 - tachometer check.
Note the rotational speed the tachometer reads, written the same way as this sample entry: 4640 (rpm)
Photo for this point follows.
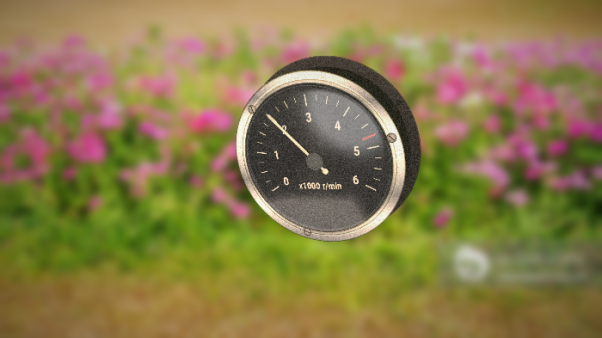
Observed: 2000 (rpm)
